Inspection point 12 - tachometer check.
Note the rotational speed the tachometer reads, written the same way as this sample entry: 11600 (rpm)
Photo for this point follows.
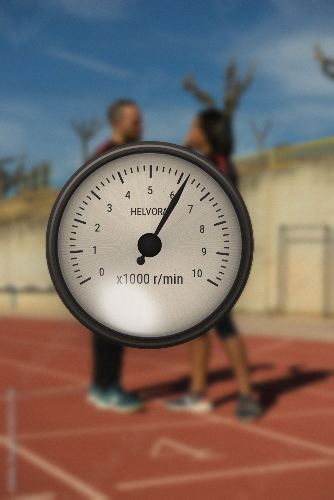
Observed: 6200 (rpm)
